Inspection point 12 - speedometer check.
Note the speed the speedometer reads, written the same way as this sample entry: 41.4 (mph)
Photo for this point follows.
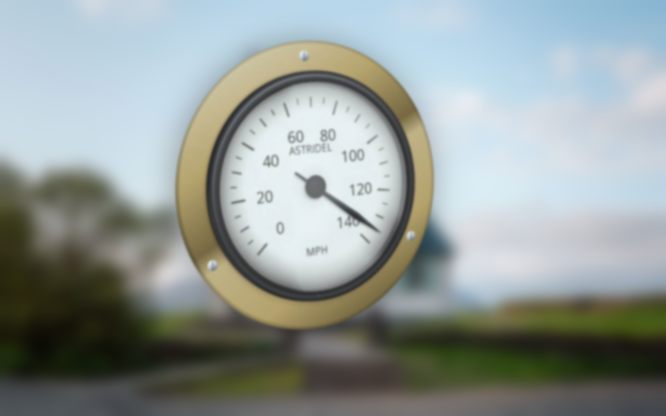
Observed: 135 (mph)
